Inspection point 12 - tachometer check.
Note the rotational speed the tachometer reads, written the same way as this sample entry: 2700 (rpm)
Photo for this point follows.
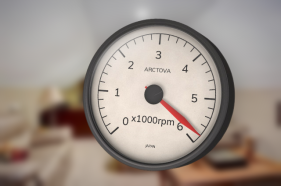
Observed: 5800 (rpm)
